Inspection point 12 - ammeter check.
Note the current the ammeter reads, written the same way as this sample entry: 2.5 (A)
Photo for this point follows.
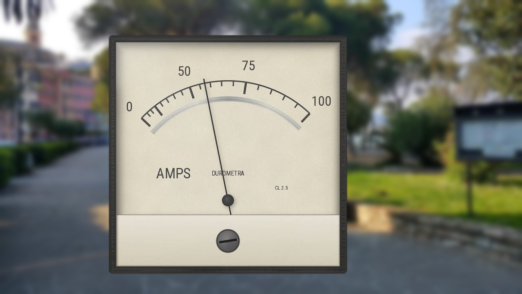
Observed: 57.5 (A)
